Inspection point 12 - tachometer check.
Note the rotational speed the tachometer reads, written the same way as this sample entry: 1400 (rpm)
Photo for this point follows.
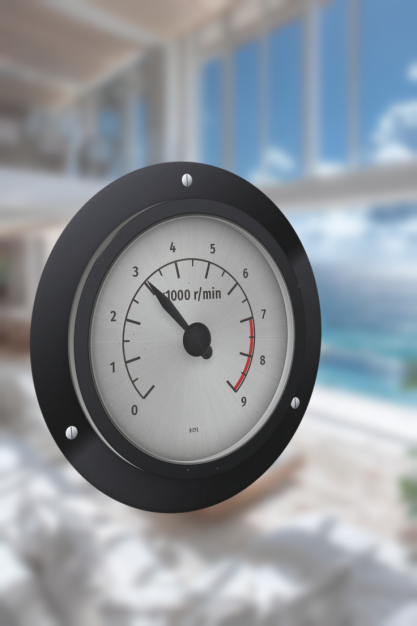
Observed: 3000 (rpm)
